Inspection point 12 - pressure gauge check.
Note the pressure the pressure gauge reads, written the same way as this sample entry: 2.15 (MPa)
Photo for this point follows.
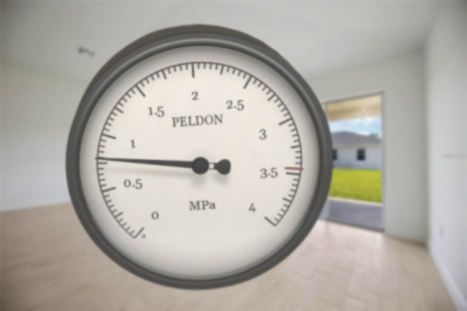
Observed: 0.8 (MPa)
